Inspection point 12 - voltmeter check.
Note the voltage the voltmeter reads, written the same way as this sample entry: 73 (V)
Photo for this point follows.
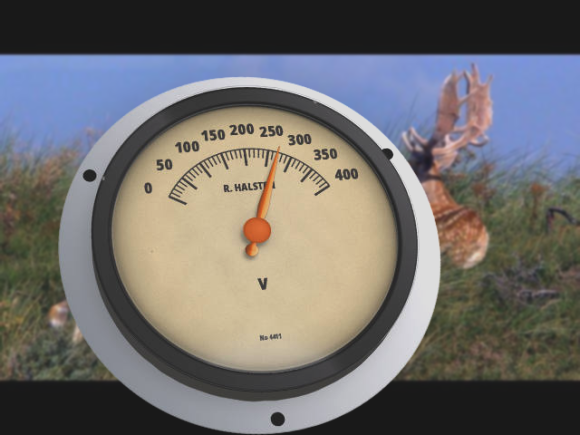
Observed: 270 (V)
